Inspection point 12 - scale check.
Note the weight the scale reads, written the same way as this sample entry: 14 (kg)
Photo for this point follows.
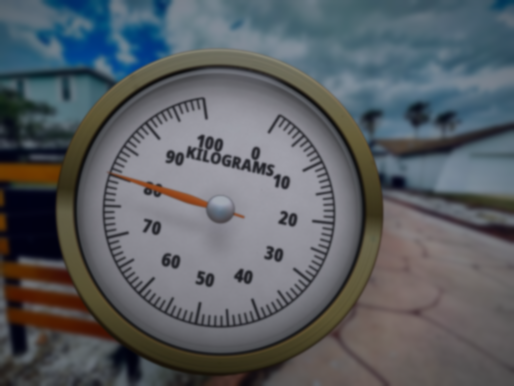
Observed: 80 (kg)
